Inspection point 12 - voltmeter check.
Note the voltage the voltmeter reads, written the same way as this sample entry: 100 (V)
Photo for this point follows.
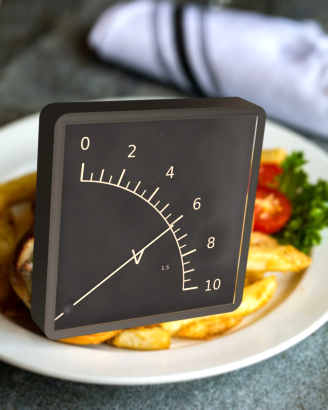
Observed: 6 (V)
